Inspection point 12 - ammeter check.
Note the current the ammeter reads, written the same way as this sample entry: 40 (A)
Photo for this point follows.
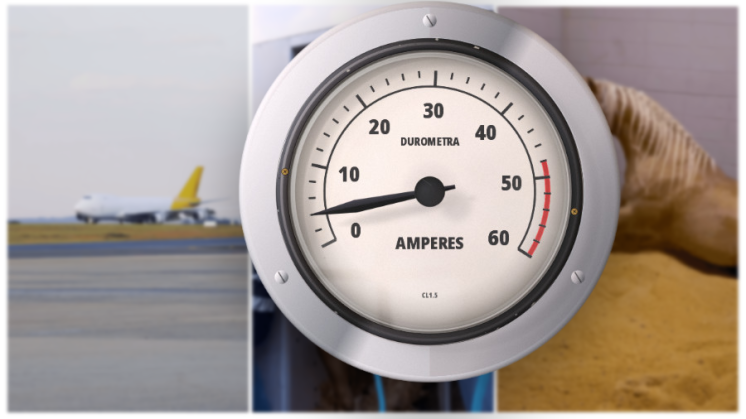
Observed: 4 (A)
